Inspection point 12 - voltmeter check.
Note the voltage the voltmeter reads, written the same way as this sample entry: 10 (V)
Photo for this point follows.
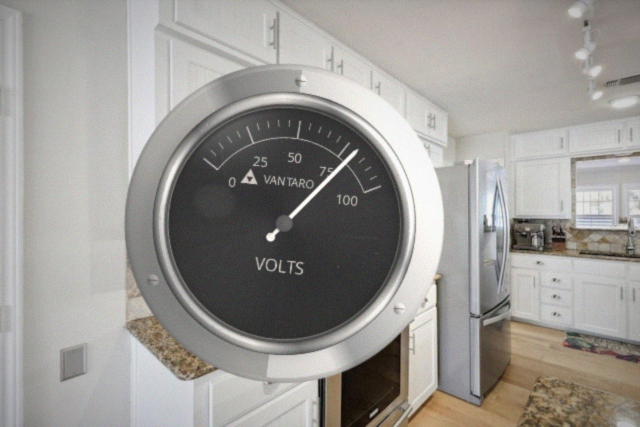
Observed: 80 (V)
